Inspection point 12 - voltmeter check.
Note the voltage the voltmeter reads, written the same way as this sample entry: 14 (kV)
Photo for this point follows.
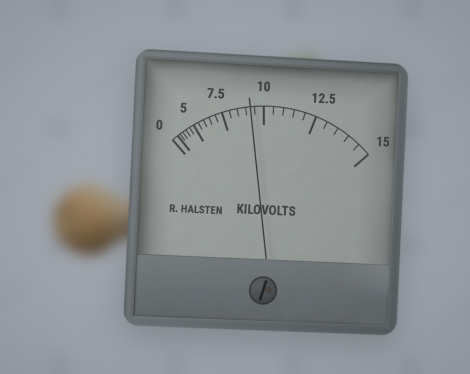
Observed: 9.25 (kV)
